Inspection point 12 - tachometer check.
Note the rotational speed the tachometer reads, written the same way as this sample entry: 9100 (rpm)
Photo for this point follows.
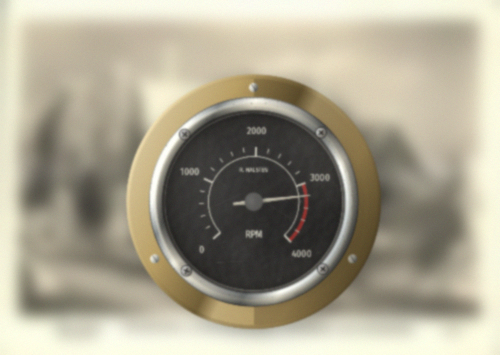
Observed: 3200 (rpm)
